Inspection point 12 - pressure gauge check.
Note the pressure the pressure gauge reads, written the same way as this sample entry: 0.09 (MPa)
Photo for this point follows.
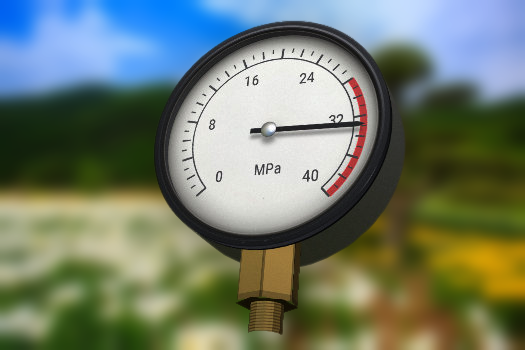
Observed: 33 (MPa)
